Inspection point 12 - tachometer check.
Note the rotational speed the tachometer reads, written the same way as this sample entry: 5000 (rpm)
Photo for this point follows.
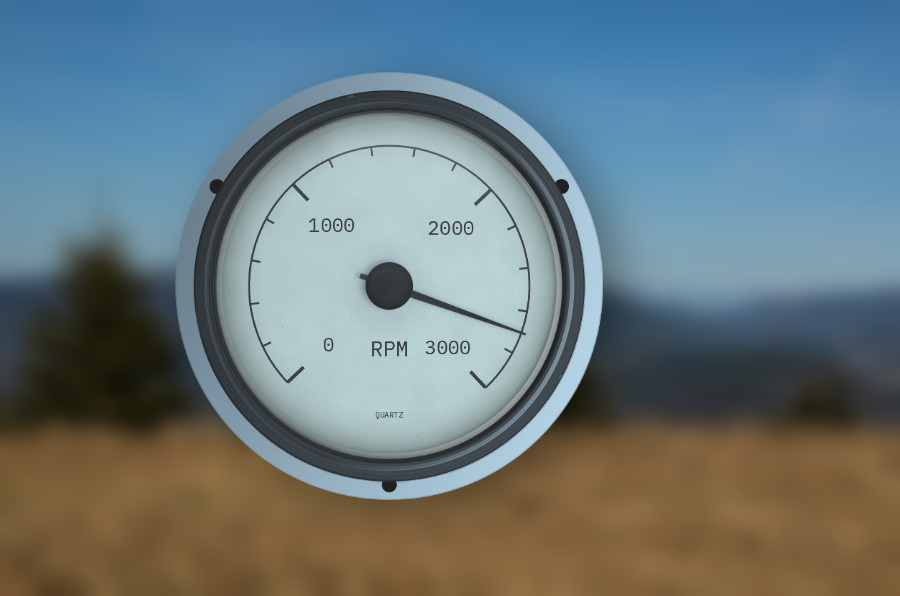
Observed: 2700 (rpm)
